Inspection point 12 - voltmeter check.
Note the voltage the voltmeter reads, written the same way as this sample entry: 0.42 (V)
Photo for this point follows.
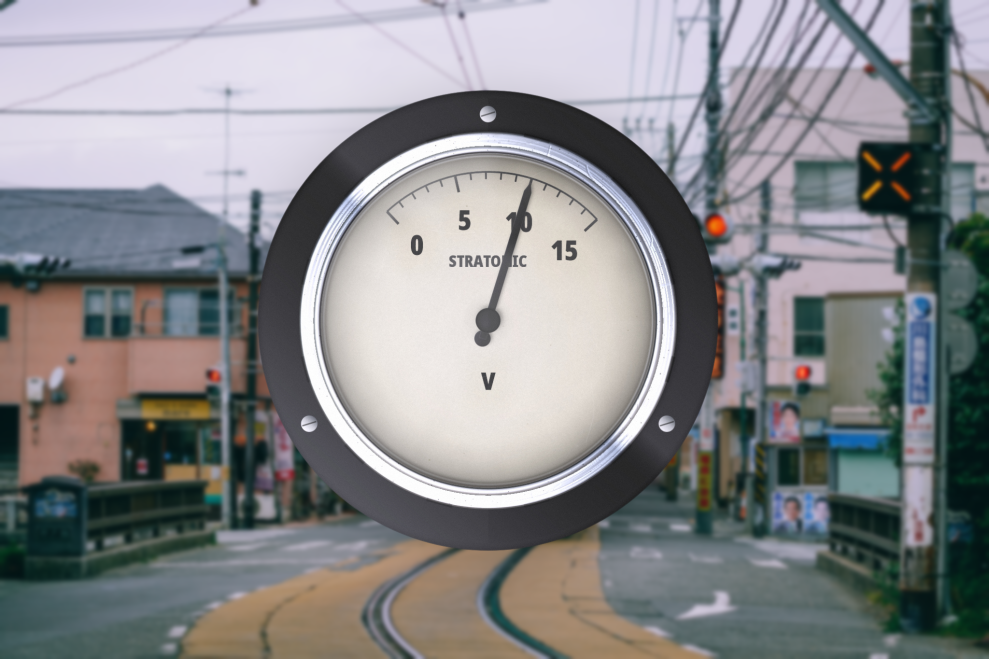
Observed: 10 (V)
